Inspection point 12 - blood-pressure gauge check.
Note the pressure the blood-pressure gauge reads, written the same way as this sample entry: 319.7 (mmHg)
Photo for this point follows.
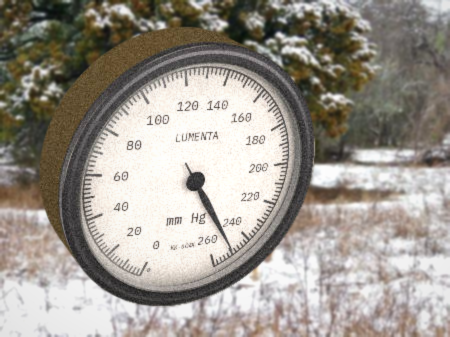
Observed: 250 (mmHg)
